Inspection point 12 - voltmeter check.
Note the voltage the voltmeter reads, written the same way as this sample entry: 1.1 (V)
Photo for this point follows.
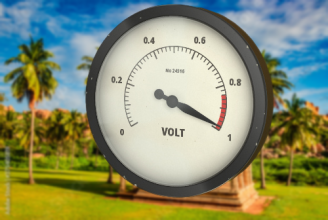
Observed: 0.98 (V)
